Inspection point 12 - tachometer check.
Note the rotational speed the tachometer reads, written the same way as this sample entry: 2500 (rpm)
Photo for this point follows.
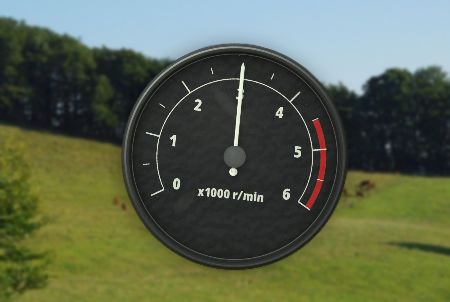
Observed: 3000 (rpm)
